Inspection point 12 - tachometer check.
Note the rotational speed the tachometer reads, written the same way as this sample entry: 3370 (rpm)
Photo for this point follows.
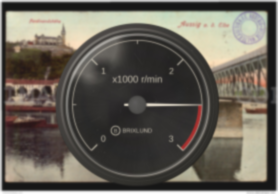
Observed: 2500 (rpm)
